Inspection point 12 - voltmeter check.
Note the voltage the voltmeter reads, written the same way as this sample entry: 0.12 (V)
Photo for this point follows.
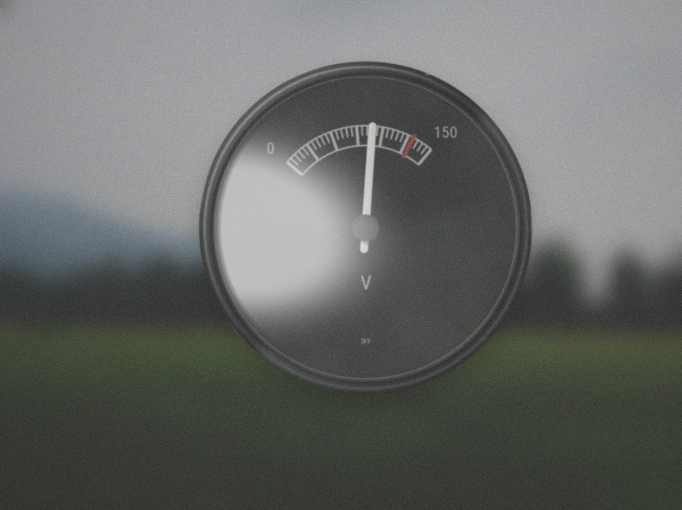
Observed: 90 (V)
